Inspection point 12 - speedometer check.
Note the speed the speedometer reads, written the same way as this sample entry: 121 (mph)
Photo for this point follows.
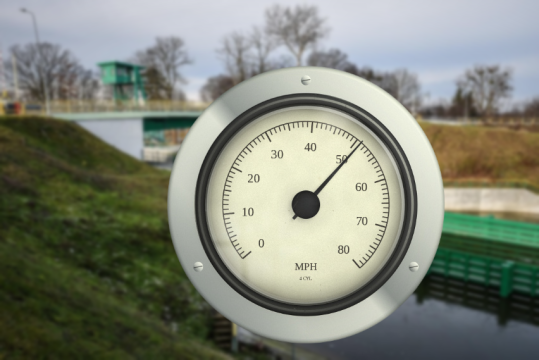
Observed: 51 (mph)
